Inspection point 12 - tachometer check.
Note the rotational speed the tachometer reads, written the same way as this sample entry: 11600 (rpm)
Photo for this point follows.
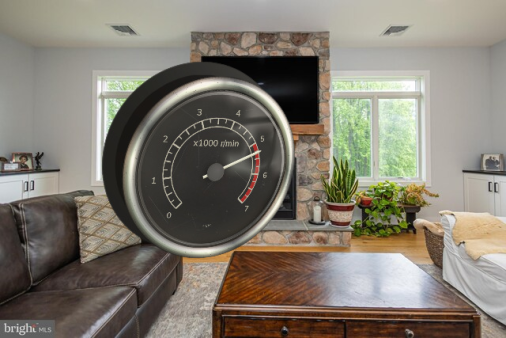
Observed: 5250 (rpm)
